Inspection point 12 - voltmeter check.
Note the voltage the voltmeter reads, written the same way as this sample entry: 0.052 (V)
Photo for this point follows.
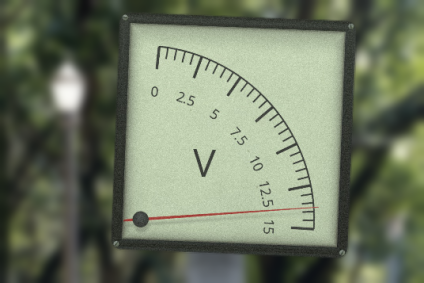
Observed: 13.75 (V)
